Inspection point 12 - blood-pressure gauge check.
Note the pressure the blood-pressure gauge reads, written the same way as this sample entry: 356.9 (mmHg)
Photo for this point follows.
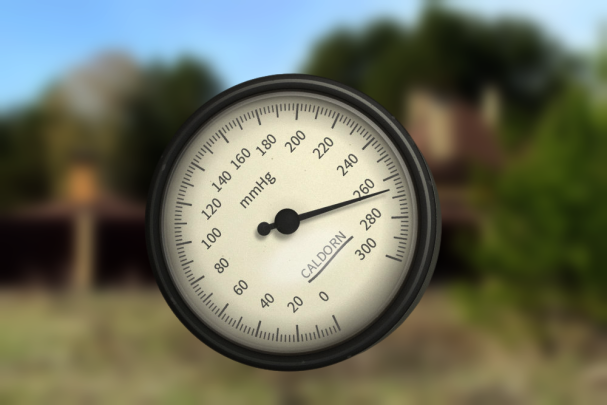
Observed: 266 (mmHg)
